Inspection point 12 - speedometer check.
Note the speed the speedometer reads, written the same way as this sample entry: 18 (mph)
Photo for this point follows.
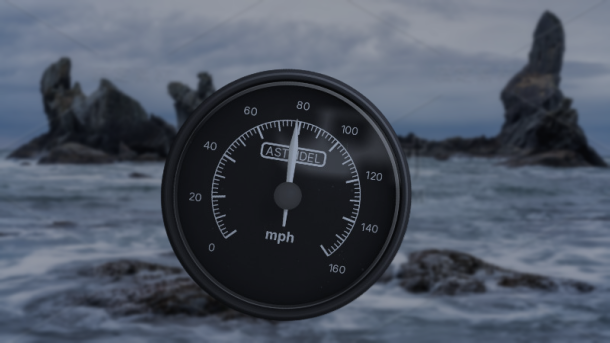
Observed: 78 (mph)
